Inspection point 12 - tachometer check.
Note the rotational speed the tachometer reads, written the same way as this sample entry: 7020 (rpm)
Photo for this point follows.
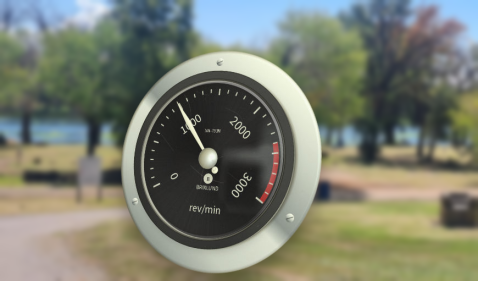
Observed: 1000 (rpm)
